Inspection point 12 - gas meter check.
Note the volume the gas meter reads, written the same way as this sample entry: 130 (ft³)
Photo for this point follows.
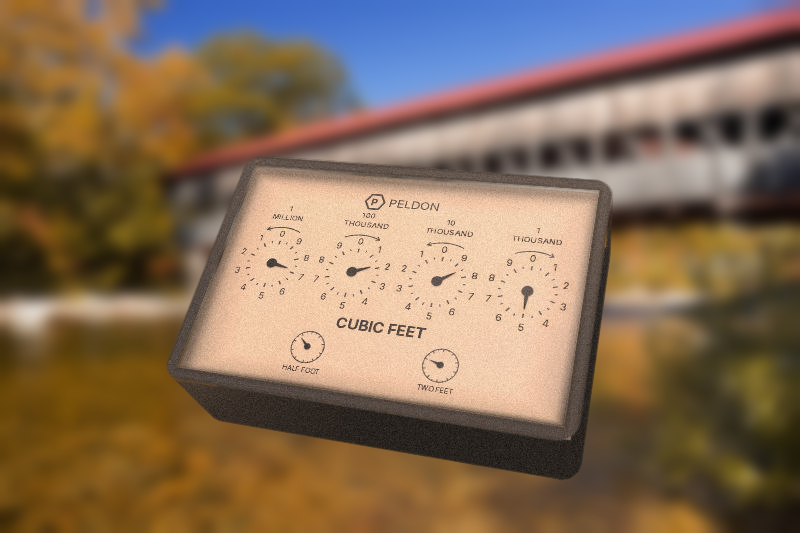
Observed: 718500 (ft³)
